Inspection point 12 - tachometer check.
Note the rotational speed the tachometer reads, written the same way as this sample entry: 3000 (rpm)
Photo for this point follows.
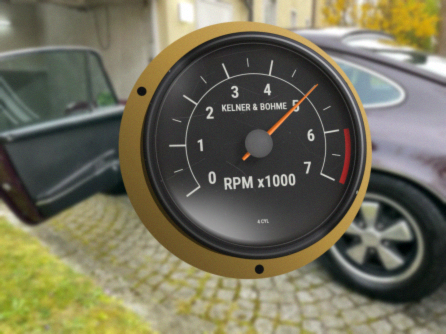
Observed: 5000 (rpm)
